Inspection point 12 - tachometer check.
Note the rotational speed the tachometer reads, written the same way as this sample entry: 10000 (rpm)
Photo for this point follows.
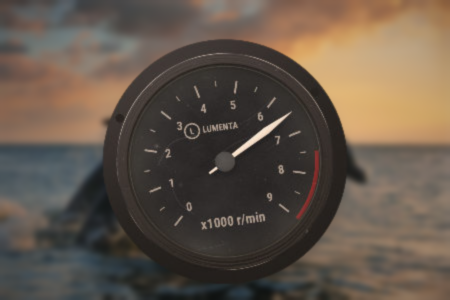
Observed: 6500 (rpm)
